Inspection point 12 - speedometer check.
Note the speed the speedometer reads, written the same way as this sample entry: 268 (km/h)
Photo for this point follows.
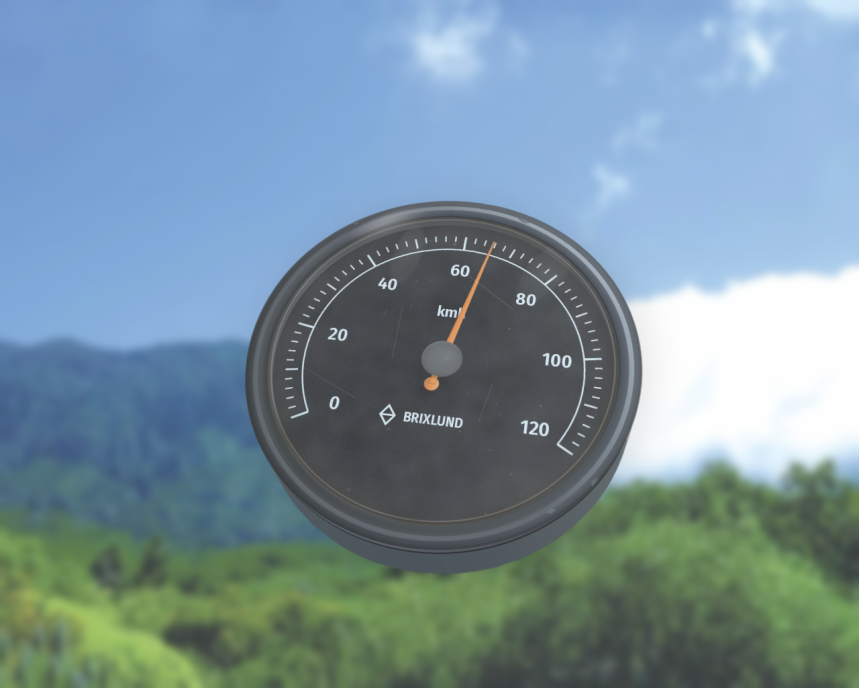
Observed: 66 (km/h)
